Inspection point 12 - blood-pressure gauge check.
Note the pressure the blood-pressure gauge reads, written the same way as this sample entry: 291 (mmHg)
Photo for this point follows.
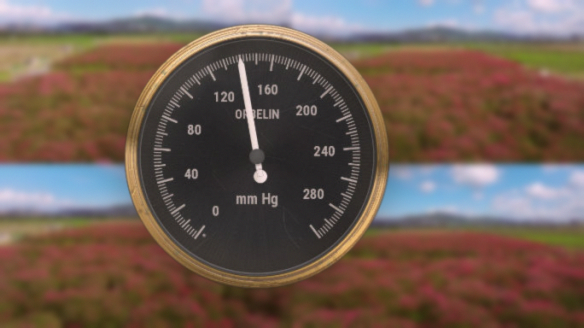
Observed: 140 (mmHg)
